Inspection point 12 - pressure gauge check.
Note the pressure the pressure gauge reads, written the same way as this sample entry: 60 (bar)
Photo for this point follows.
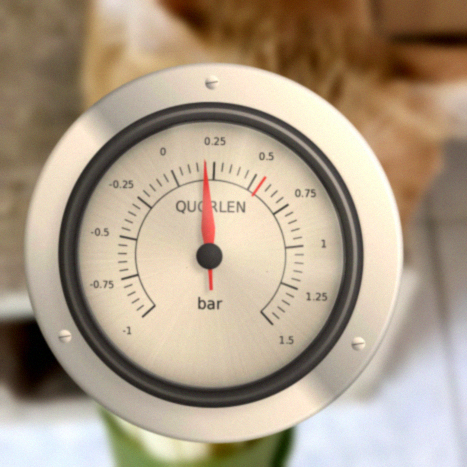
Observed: 0.2 (bar)
